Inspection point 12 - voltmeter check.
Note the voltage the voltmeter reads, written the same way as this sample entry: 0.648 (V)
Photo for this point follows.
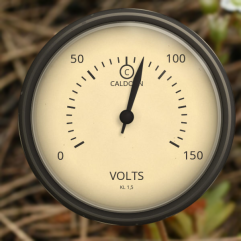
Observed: 85 (V)
